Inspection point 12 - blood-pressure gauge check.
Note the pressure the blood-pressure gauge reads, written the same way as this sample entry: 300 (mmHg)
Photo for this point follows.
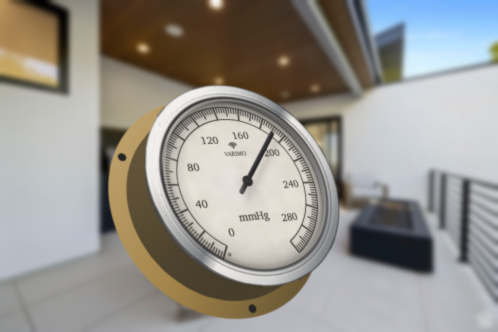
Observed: 190 (mmHg)
